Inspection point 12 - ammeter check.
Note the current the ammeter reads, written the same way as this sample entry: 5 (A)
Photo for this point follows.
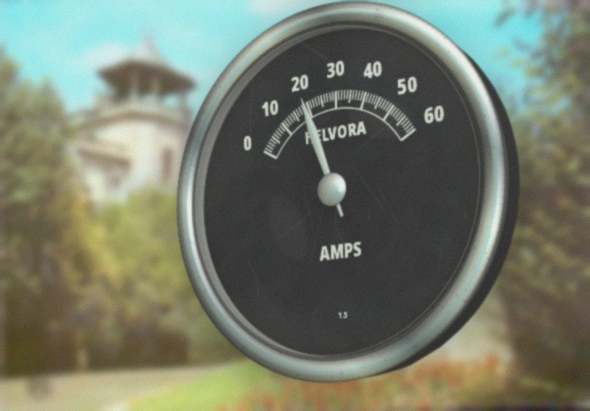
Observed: 20 (A)
